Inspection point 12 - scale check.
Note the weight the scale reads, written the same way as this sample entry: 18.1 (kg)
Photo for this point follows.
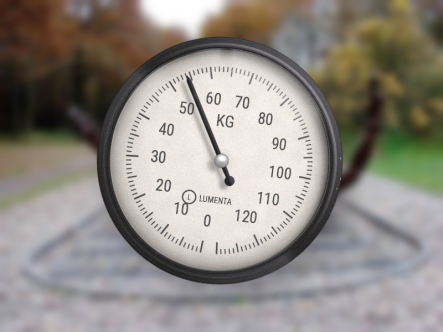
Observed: 54 (kg)
